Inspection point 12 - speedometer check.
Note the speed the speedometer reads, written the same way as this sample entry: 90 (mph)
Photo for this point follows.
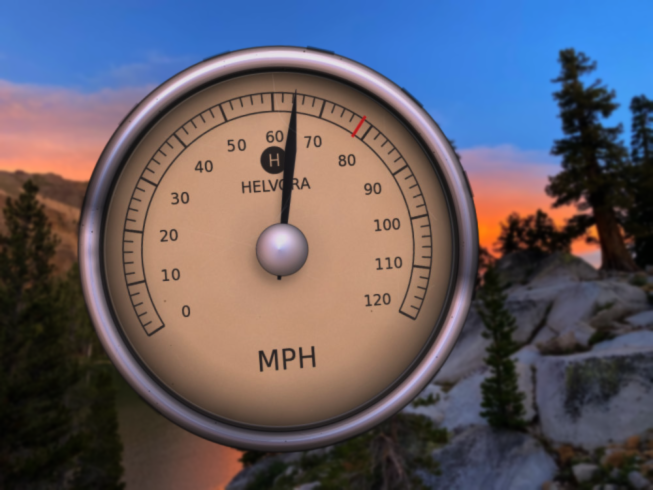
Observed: 64 (mph)
